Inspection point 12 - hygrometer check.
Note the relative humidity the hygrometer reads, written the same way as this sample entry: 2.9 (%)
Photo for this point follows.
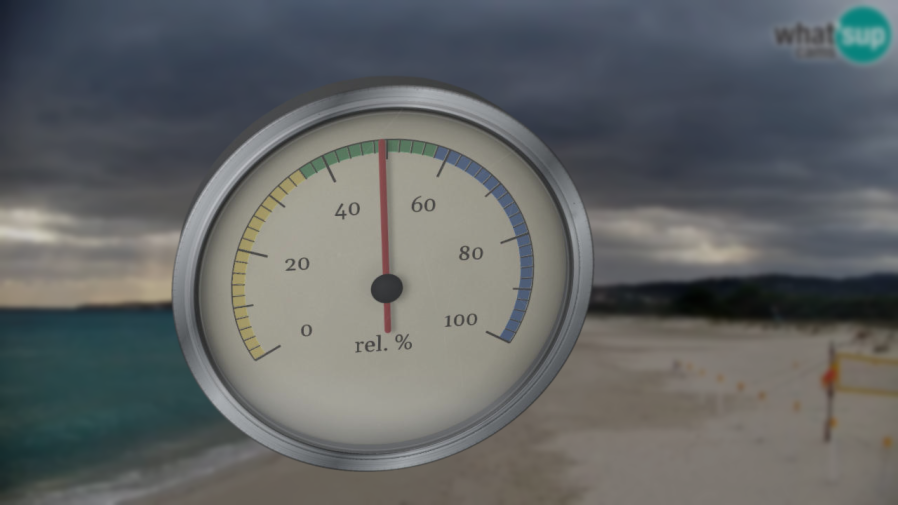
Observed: 49 (%)
